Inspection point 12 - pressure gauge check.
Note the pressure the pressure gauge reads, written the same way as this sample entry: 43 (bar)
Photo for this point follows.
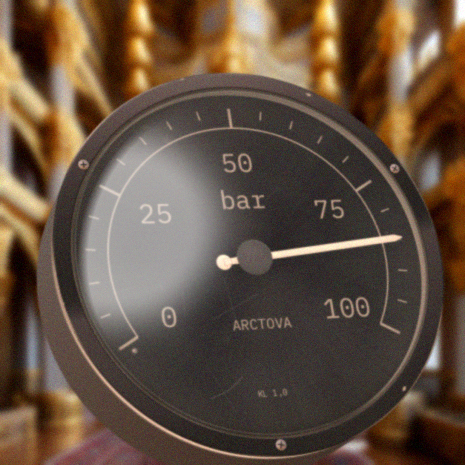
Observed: 85 (bar)
